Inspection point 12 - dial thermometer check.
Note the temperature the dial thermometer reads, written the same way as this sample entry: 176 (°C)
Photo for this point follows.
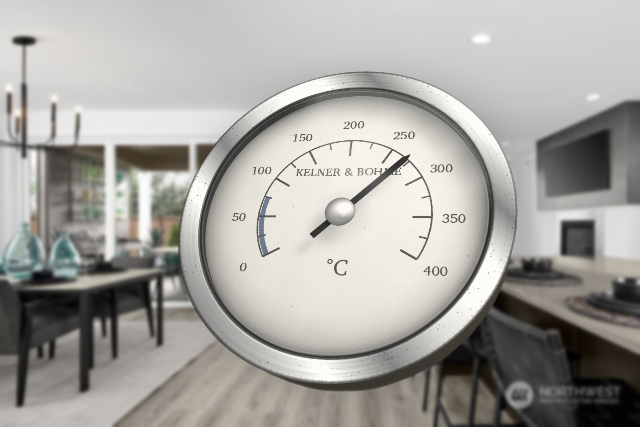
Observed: 275 (°C)
